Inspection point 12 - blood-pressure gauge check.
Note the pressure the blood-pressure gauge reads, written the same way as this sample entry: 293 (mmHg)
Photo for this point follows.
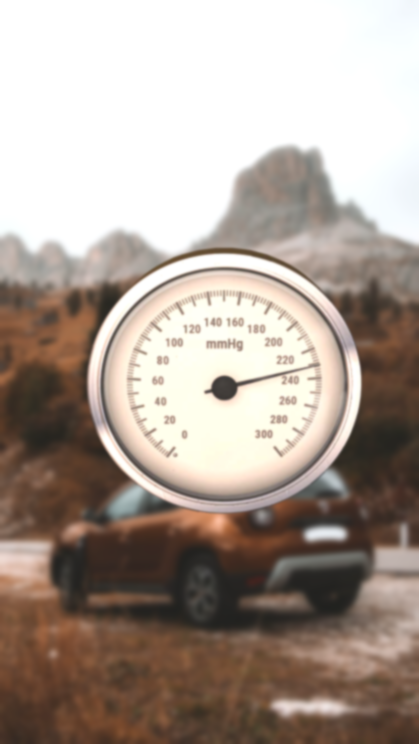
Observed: 230 (mmHg)
